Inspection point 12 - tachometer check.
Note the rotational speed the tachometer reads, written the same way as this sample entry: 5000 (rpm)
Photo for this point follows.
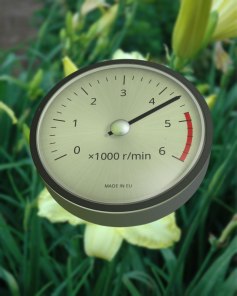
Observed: 4400 (rpm)
